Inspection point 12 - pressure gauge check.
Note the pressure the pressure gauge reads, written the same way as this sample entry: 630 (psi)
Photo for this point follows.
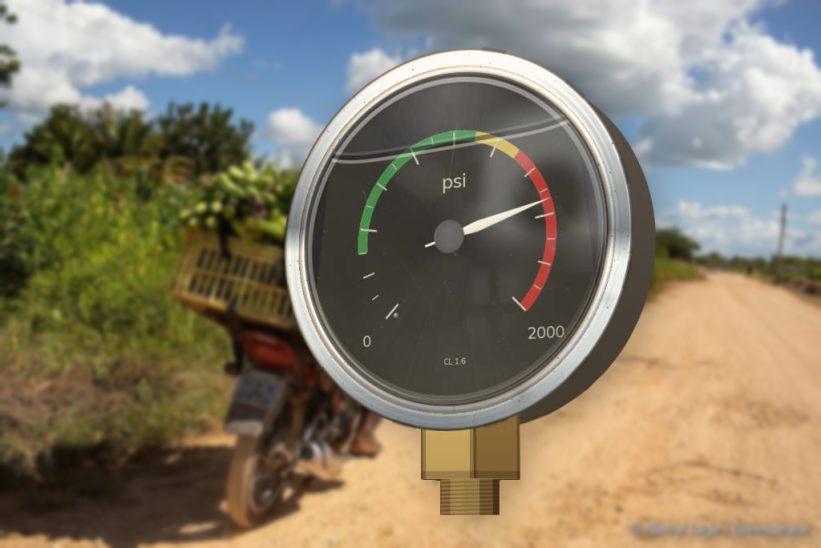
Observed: 1550 (psi)
